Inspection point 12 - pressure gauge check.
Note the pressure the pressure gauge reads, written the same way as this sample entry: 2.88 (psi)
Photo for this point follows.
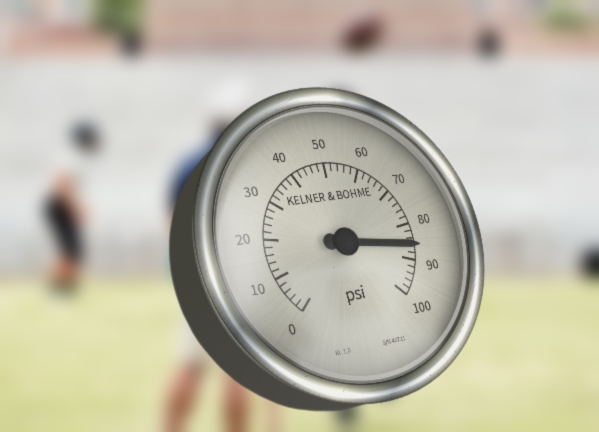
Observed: 86 (psi)
